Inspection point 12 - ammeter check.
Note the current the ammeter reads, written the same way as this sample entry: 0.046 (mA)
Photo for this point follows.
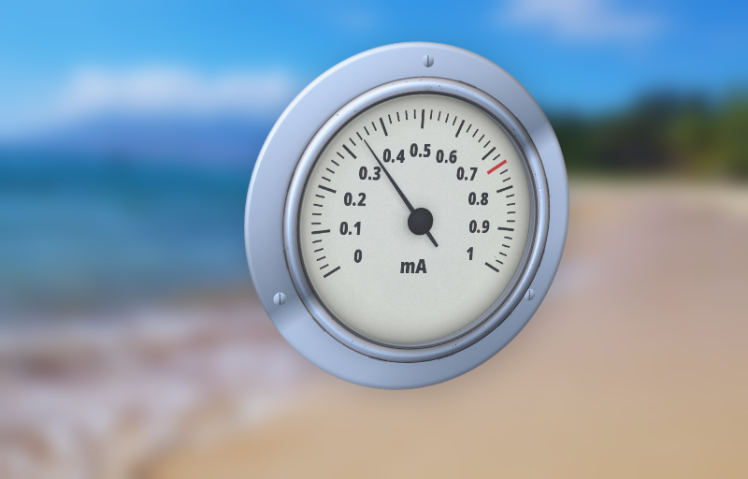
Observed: 0.34 (mA)
